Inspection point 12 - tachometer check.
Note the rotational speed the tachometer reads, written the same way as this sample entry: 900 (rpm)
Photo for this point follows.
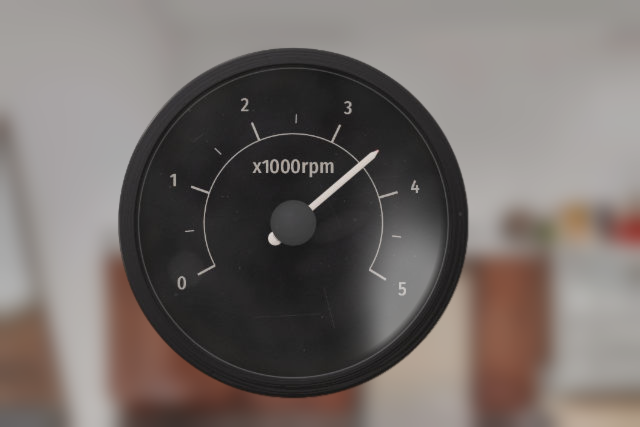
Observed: 3500 (rpm)
